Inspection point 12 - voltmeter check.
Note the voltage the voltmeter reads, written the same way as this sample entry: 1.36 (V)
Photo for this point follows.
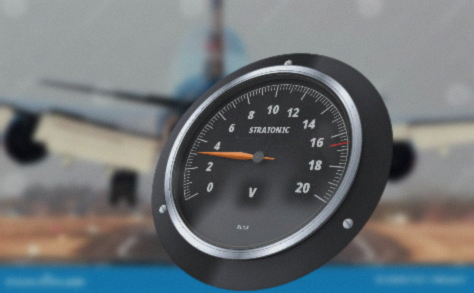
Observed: 3 (V)
